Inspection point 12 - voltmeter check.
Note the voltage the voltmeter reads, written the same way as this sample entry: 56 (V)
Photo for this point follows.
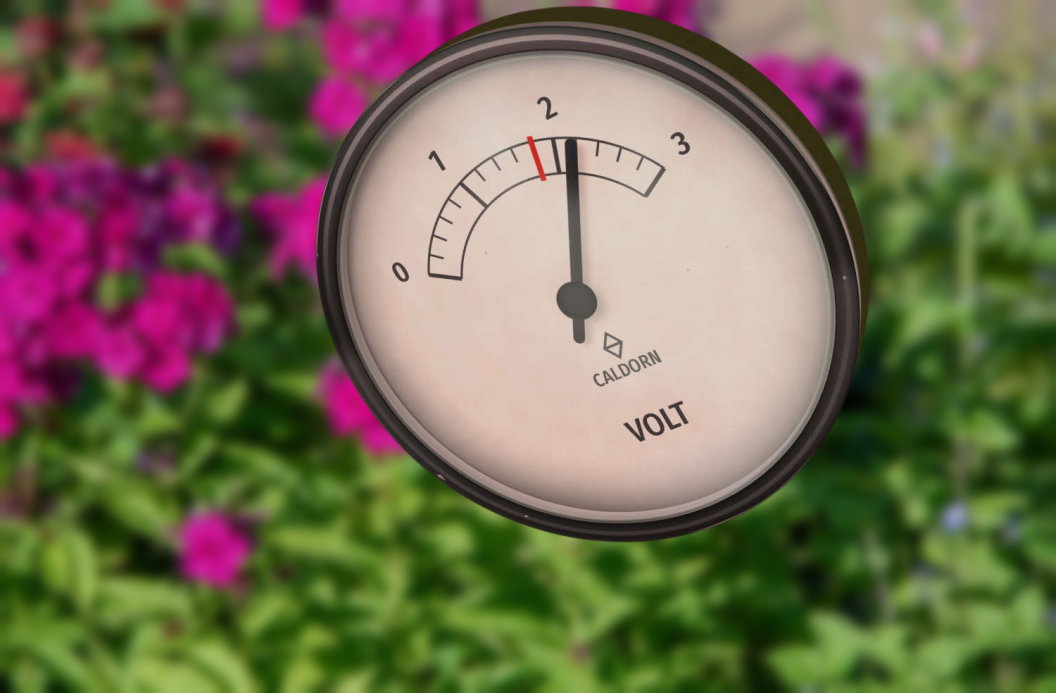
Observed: 2.2 (V)
